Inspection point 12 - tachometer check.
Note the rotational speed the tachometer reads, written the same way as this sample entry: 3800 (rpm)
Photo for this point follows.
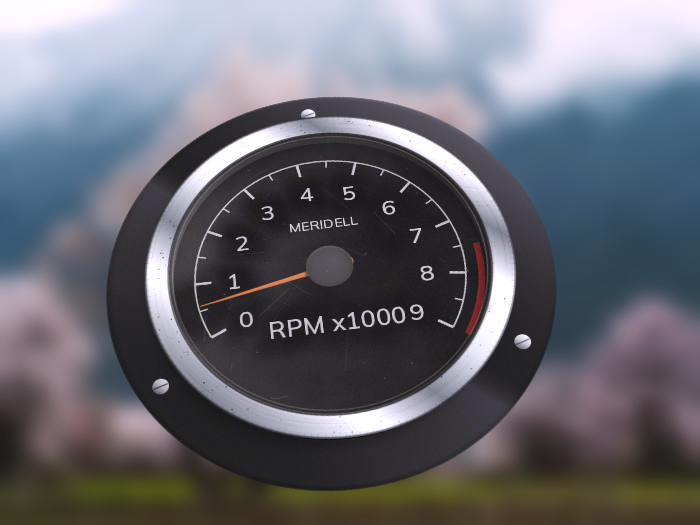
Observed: 500 (rpm)
